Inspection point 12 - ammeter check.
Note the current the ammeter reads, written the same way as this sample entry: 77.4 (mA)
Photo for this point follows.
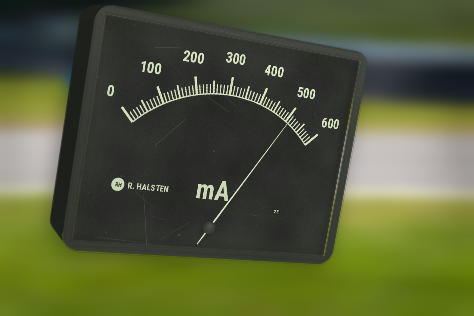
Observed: 500 (mA)
